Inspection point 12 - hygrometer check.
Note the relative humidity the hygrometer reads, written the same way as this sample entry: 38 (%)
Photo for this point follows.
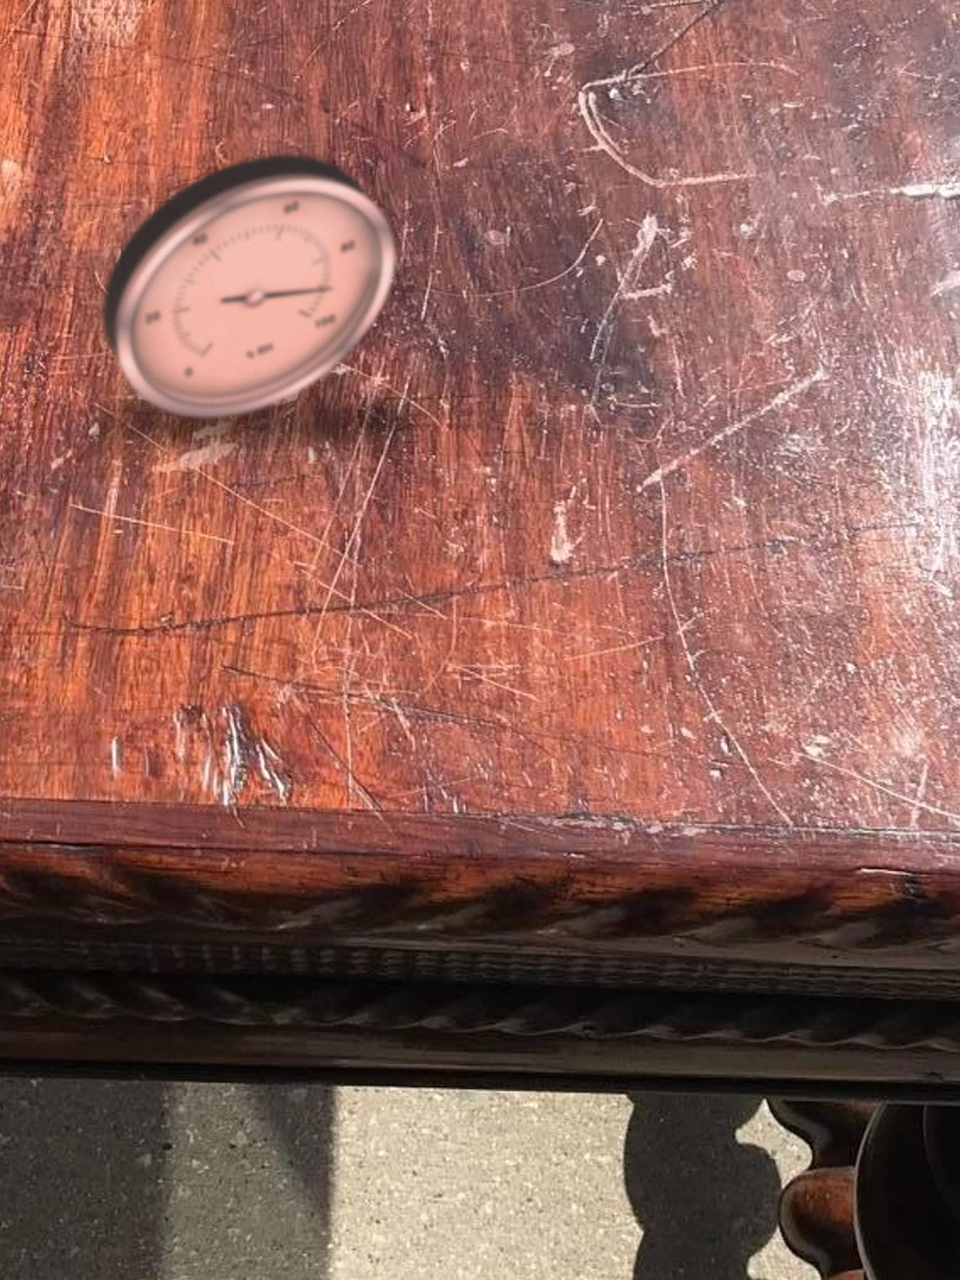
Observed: 90 (%)
